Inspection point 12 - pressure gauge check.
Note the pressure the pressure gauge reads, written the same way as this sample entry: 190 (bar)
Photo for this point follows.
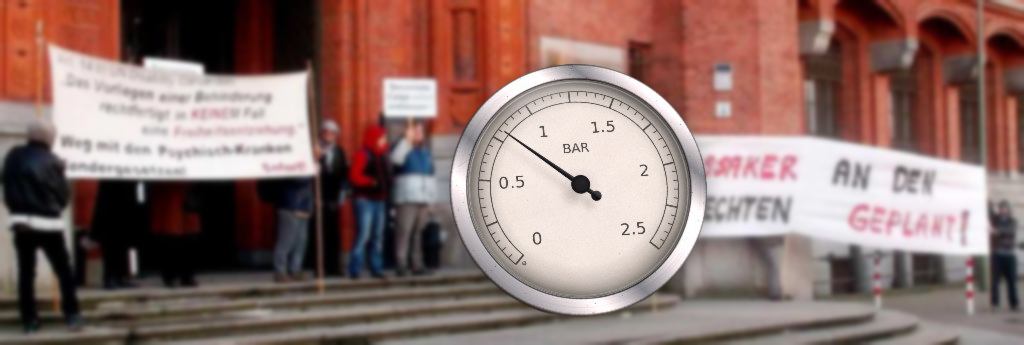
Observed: 0.8 (bar)
